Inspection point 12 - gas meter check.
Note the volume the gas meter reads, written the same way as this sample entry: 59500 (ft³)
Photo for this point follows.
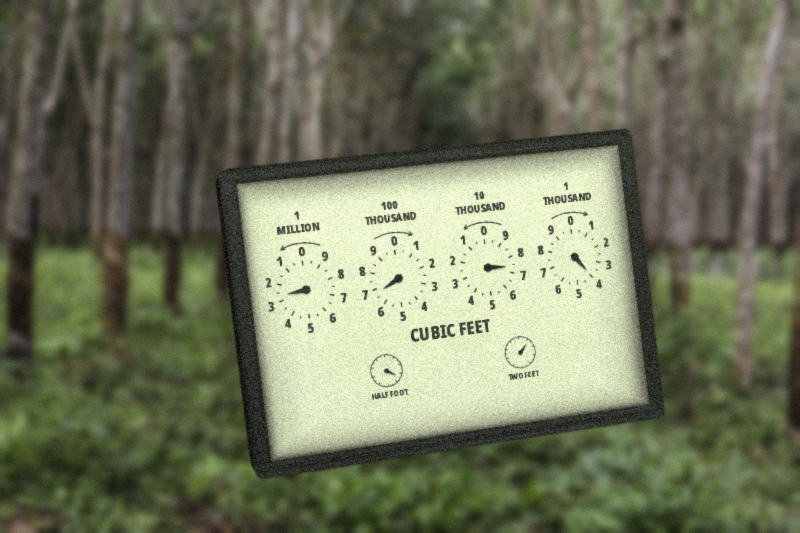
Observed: 267400 (ft³)
